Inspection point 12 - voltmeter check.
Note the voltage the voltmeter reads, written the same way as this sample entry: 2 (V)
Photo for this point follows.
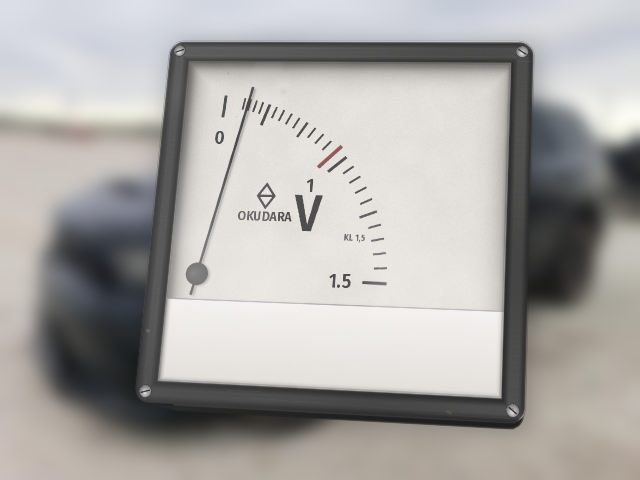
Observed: 0.35 (V)
